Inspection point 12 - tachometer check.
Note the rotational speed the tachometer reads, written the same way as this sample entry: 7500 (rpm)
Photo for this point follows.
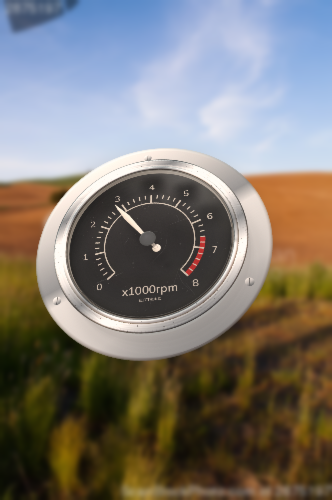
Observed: 2800 (rpm)
